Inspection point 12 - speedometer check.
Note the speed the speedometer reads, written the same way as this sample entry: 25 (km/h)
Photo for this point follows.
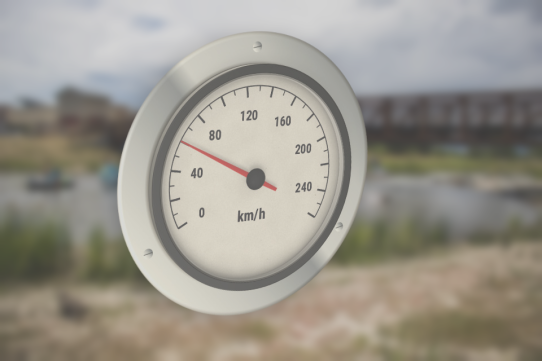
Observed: 60 (km/h)
